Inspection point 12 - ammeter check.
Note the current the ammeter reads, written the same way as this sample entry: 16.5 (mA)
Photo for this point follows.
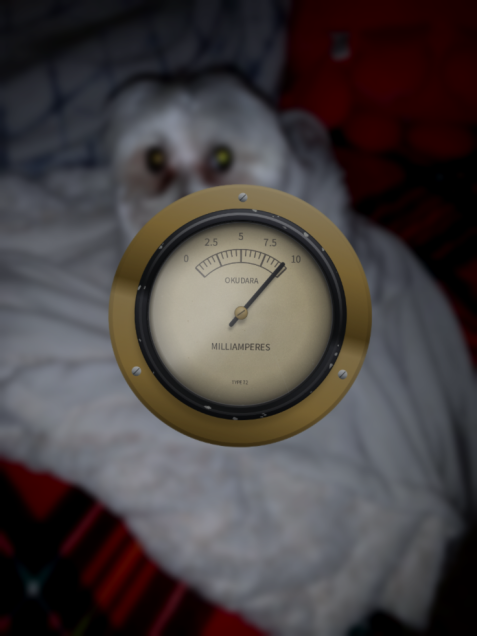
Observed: 9.5 (mA)
